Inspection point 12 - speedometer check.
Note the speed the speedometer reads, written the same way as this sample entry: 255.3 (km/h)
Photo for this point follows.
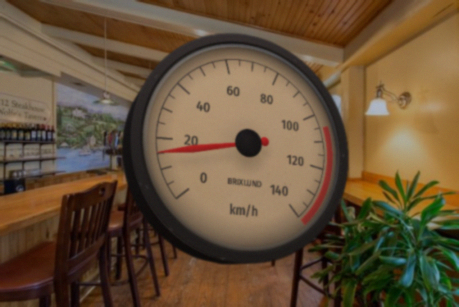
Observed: 15 (km/h)
